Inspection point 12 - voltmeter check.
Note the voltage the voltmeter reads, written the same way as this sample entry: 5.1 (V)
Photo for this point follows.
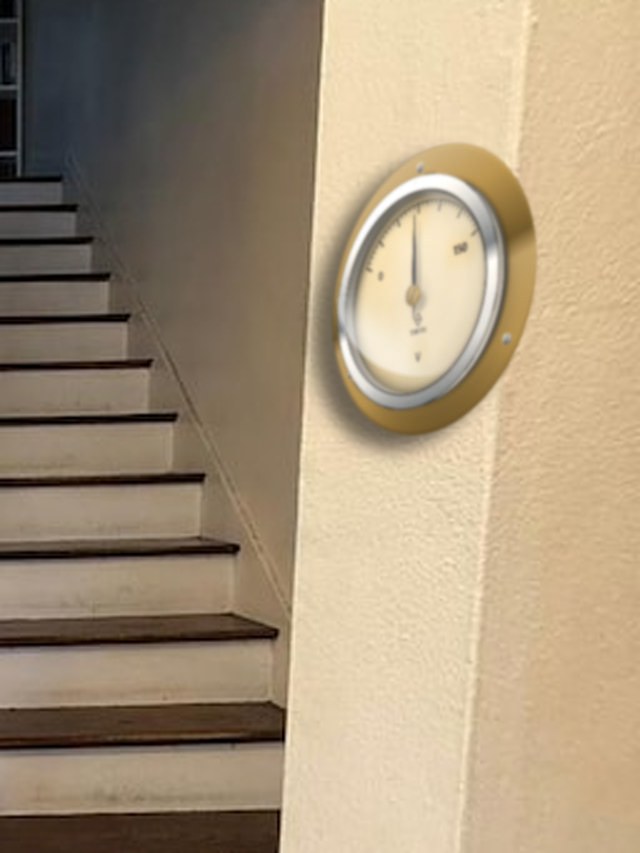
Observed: 75 (V)
